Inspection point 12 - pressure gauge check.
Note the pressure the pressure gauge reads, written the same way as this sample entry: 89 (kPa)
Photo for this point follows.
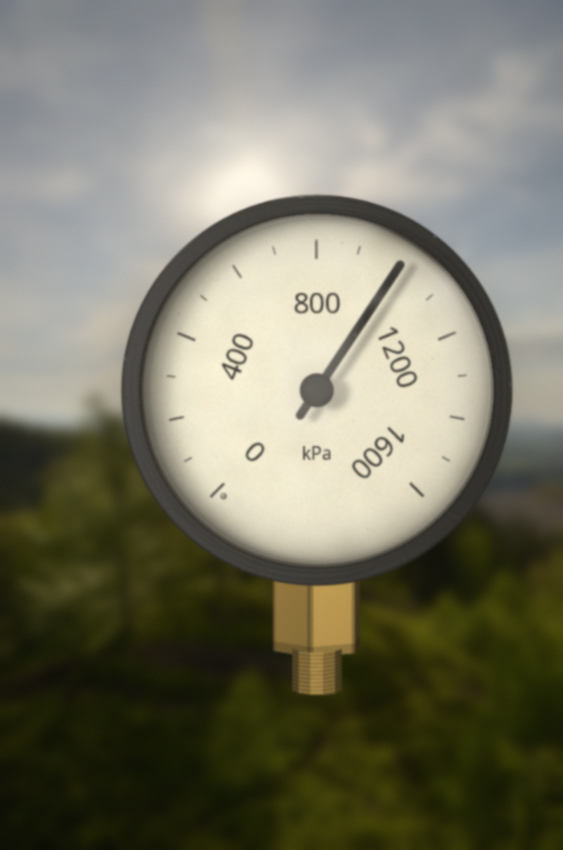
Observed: 1000 (kPa)
